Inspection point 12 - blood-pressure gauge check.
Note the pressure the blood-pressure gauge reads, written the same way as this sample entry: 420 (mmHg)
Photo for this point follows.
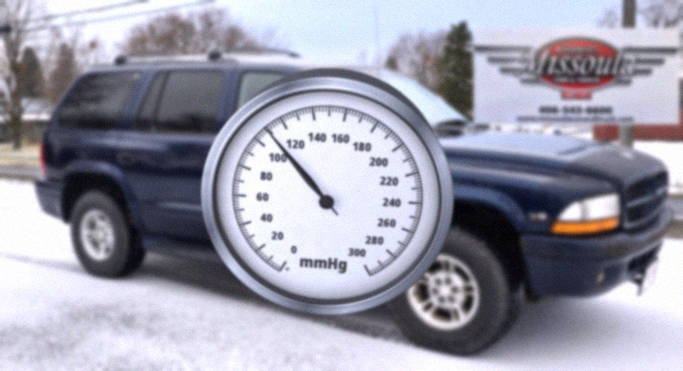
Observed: 110 (mmHg)
